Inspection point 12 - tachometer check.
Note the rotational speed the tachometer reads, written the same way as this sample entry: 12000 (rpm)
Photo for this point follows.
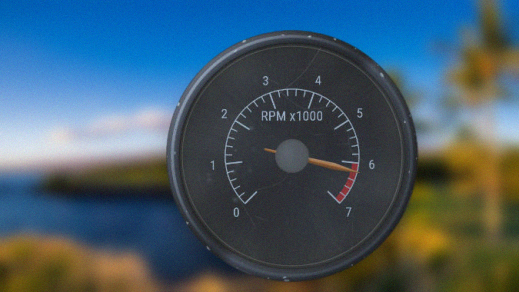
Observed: 6200 (rpm)
